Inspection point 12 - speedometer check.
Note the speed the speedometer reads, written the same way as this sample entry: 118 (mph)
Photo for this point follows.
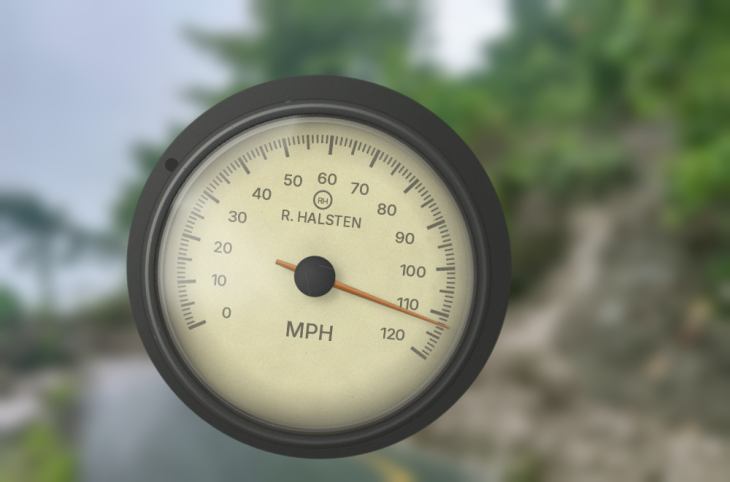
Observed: 112 (mph)
